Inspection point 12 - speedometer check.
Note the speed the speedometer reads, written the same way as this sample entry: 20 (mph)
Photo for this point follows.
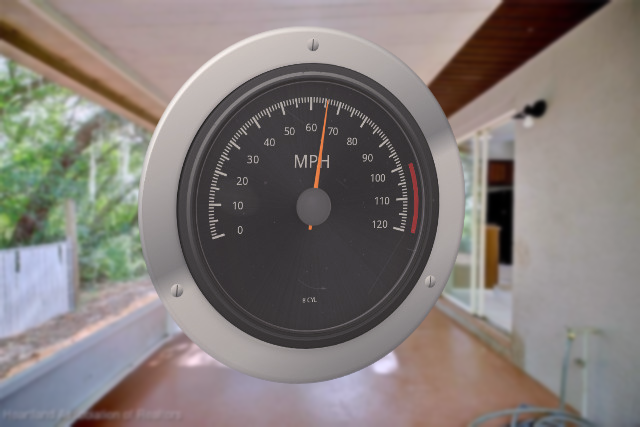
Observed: 65 (mph)
